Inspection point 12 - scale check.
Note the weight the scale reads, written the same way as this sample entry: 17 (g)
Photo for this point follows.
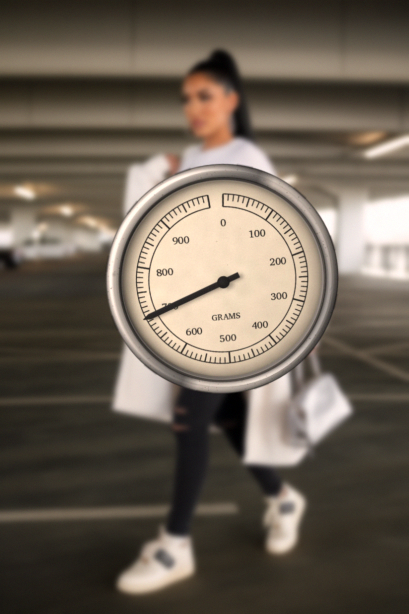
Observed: 700 (g)
